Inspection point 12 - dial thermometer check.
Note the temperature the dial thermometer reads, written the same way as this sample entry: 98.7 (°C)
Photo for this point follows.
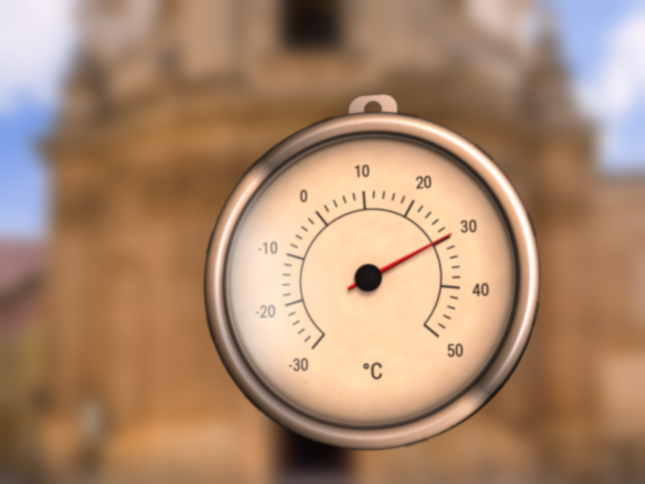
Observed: 30 (°C)
